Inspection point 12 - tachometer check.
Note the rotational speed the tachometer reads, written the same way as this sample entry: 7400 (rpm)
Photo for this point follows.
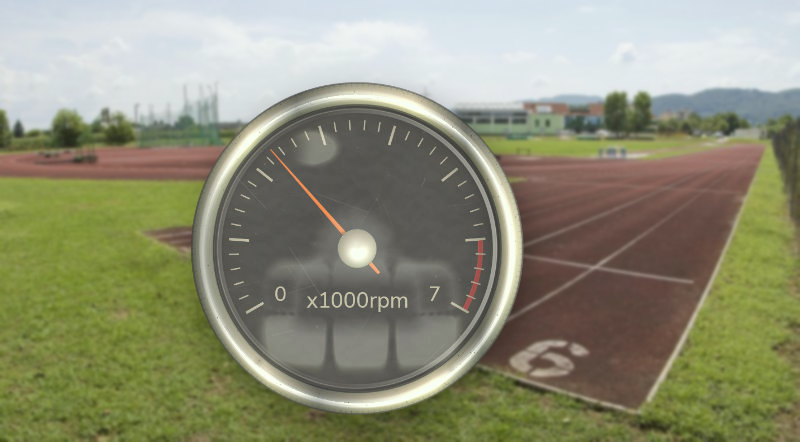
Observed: 2300 (rpm)
